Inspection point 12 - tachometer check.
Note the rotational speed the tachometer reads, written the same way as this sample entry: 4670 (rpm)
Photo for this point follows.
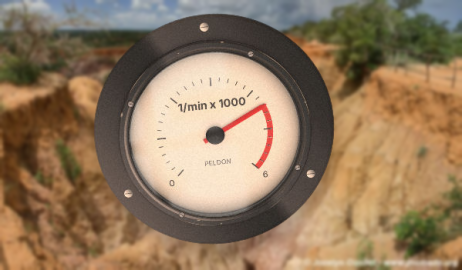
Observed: 4400 (rpm)
